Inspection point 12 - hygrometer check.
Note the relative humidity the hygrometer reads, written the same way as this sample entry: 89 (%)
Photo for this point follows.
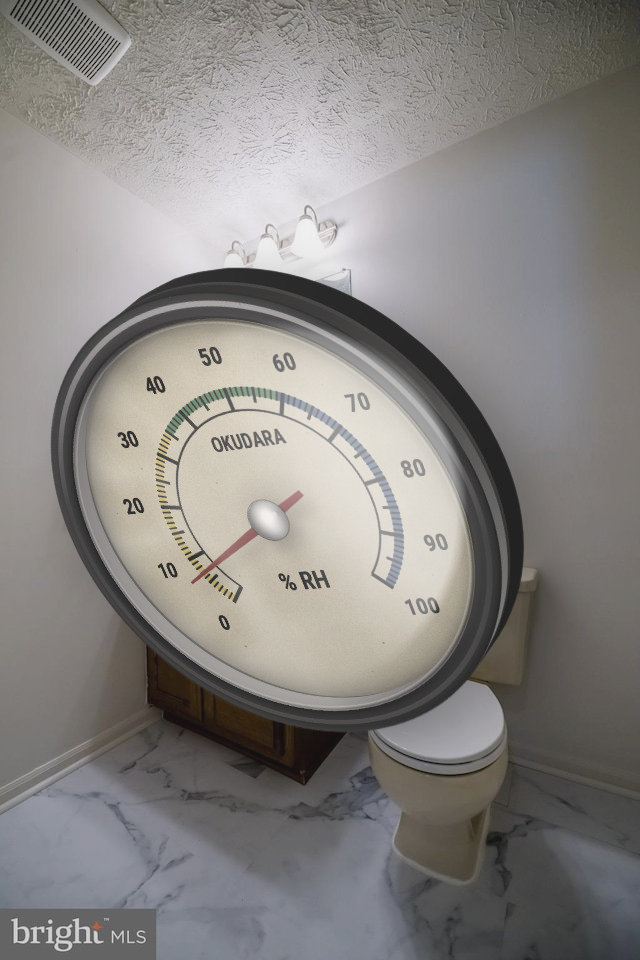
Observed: 7 (%)
